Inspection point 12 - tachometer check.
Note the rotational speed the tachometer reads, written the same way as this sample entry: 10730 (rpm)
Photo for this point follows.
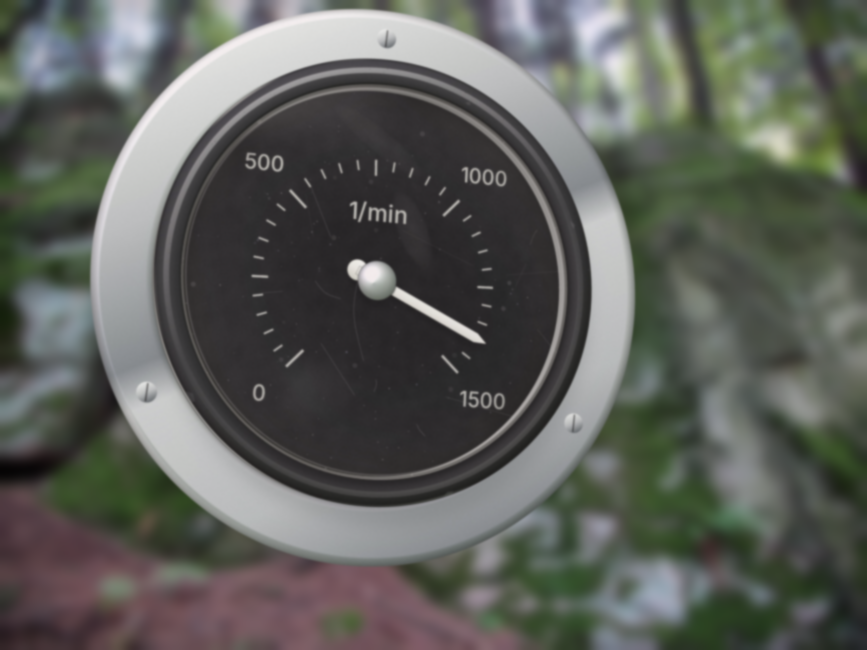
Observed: 1400 (rpm)
